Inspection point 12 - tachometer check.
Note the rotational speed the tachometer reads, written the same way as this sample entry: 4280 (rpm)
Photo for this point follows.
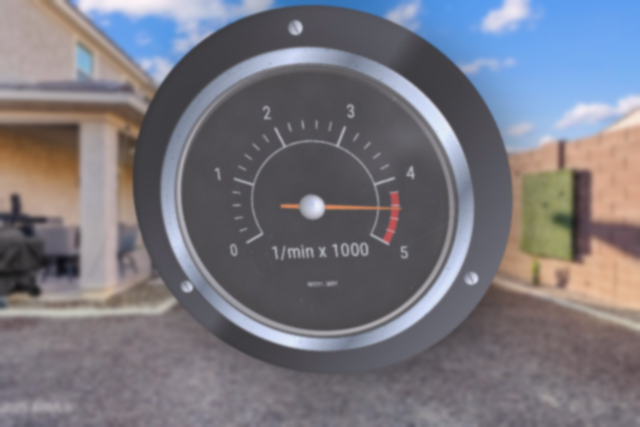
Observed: 4400 (rpm)
